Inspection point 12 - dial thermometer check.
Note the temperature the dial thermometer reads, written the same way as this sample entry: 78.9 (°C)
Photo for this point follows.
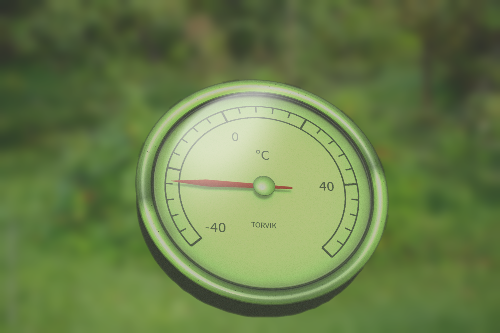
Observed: -24 (°C)
